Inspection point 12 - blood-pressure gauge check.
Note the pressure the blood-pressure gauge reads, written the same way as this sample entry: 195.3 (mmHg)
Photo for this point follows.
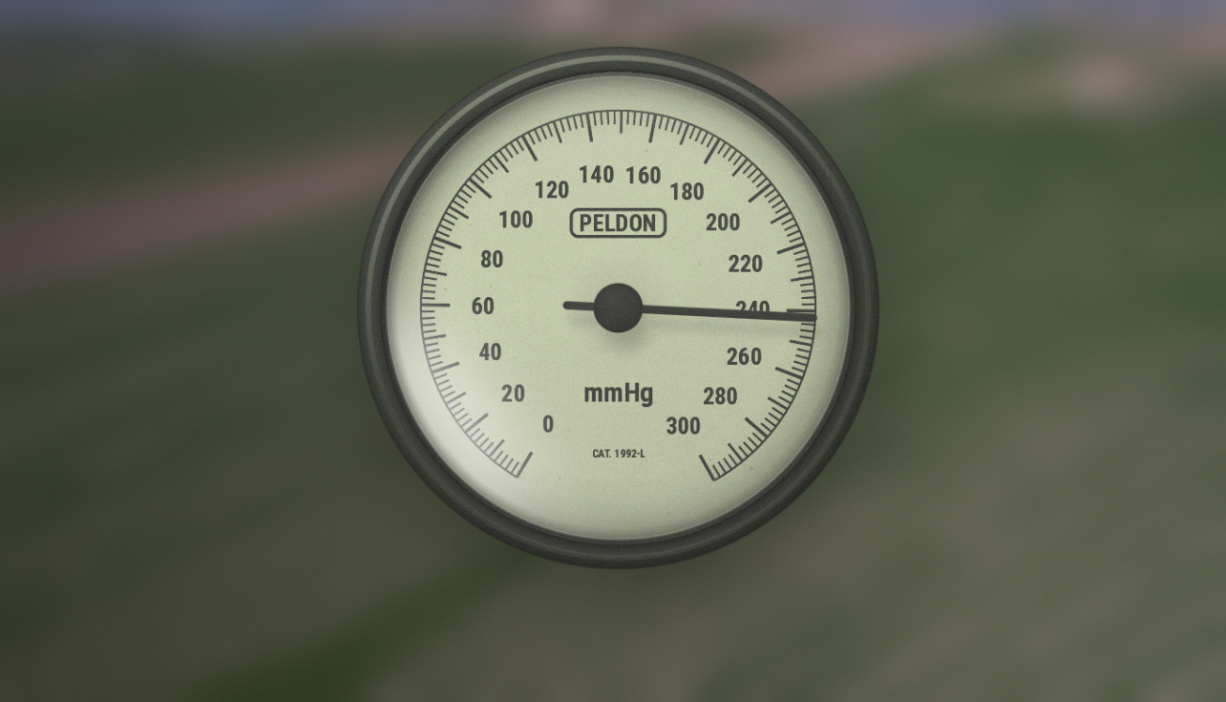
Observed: 242 (mmHg)
